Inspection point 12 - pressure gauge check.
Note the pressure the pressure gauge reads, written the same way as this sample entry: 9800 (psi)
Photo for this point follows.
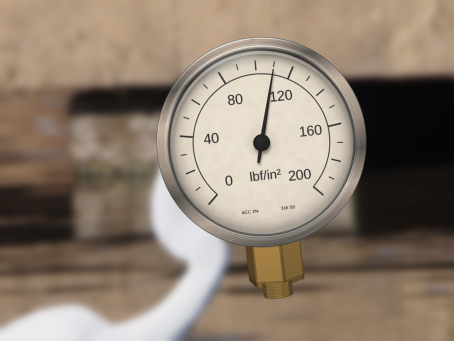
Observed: 110 (psi)
